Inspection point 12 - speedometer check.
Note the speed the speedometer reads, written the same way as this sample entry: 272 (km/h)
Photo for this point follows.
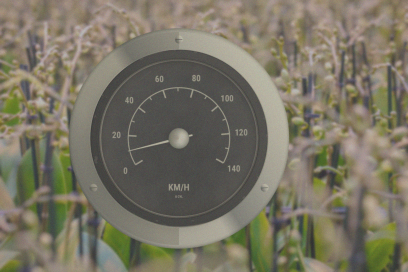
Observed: 10 (km/h)
